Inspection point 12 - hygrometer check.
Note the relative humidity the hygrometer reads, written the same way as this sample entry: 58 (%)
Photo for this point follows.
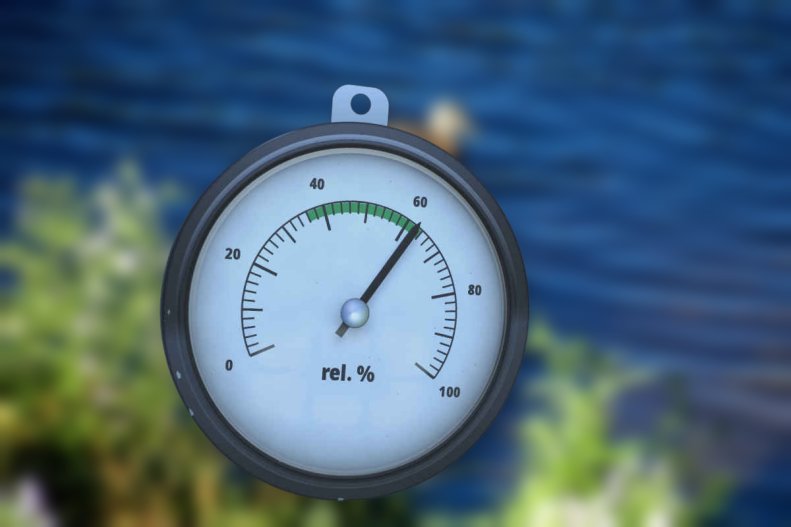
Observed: 62 (%)
